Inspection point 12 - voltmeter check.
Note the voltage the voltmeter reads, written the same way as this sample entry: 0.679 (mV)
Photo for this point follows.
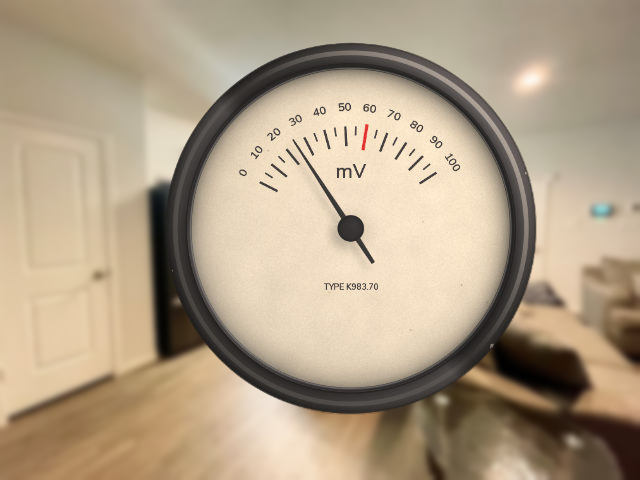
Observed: 25 (mV)
